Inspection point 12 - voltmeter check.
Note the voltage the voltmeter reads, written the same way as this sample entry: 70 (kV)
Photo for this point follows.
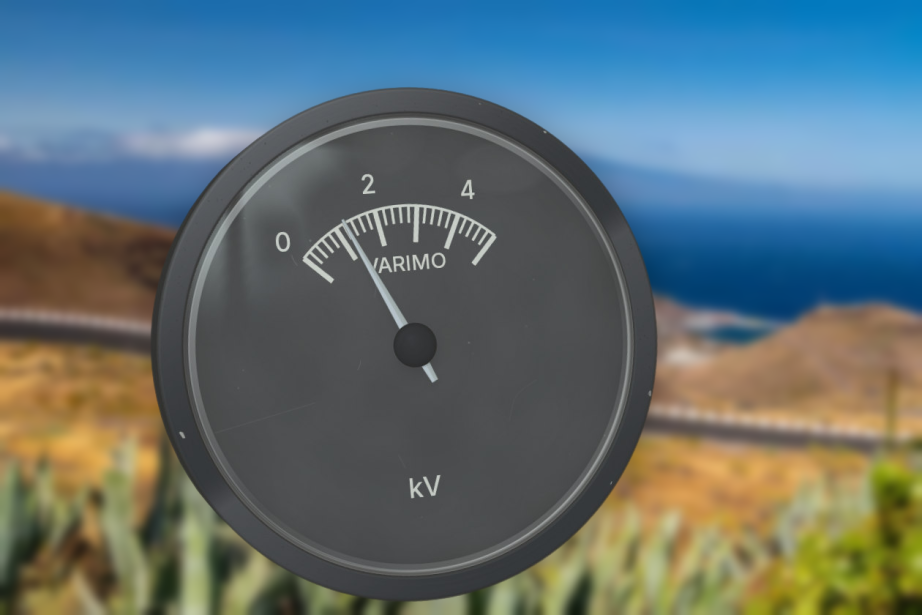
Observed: 1.2 (kV)
